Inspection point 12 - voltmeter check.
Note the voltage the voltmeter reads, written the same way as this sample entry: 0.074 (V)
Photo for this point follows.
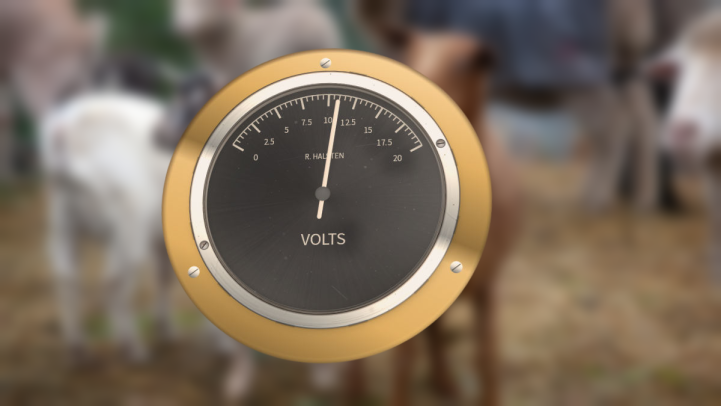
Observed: 11 (V)
